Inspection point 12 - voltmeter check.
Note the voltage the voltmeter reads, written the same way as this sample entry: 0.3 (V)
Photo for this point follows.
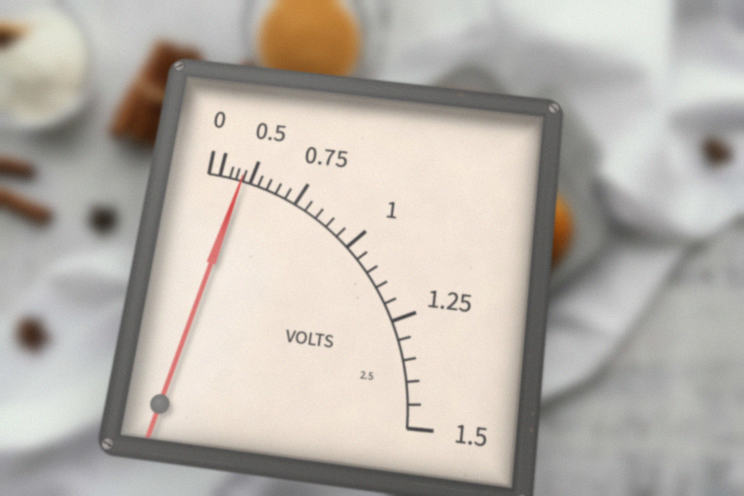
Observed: 0.45 (V)
